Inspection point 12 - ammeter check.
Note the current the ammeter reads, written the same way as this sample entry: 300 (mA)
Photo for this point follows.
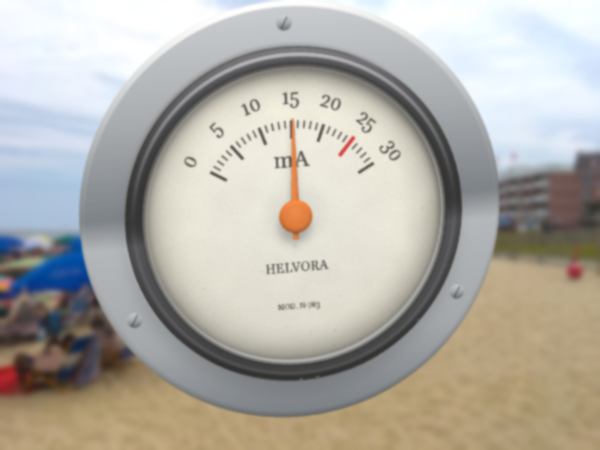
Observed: 15 (mA)
